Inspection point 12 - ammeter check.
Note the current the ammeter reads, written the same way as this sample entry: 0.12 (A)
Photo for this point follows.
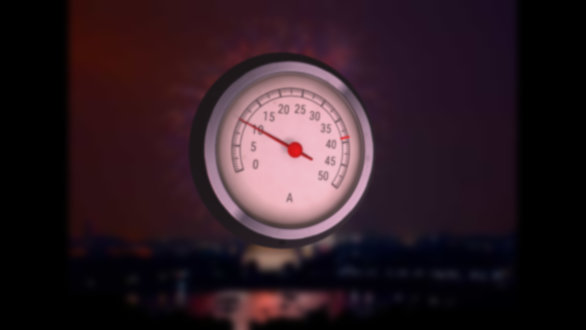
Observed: 10 (A)
